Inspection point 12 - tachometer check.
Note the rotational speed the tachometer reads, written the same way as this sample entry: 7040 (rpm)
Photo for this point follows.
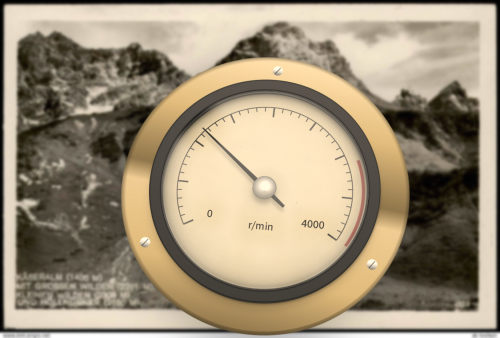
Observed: 1150 (rpm)
